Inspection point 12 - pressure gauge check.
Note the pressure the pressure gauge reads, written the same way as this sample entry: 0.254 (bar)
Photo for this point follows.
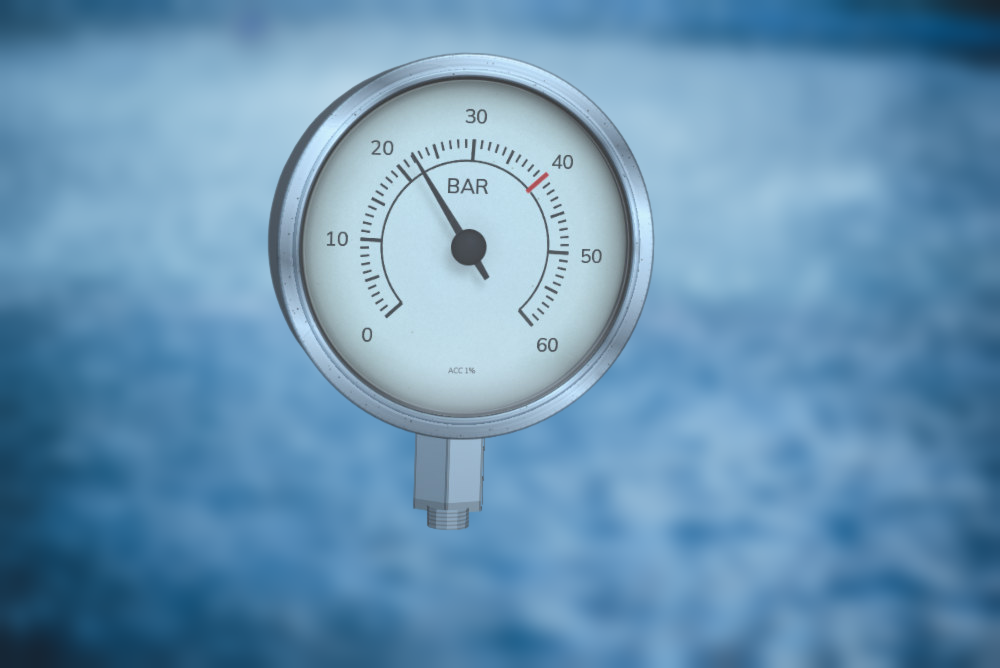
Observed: 22 (bar)
